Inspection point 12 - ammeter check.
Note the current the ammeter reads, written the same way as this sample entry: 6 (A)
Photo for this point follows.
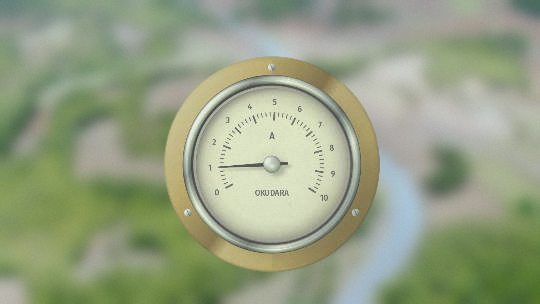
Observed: 1 (A)
